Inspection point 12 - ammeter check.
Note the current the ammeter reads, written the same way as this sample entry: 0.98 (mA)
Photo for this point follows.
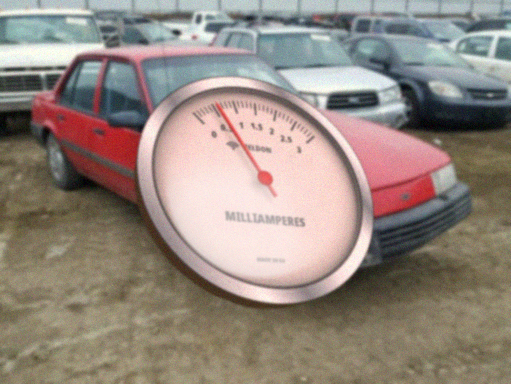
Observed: 0.5 (mA)
